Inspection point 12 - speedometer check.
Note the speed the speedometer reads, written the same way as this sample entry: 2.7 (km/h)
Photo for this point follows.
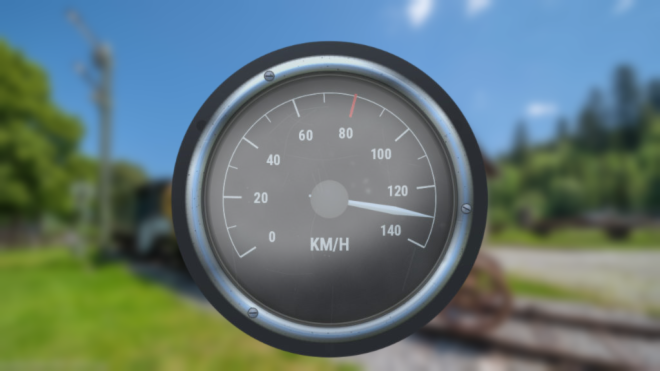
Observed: 130 (km/h)
